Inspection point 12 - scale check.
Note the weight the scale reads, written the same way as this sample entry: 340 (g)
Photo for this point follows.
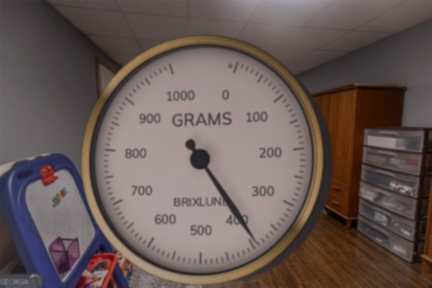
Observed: 390 (g)
